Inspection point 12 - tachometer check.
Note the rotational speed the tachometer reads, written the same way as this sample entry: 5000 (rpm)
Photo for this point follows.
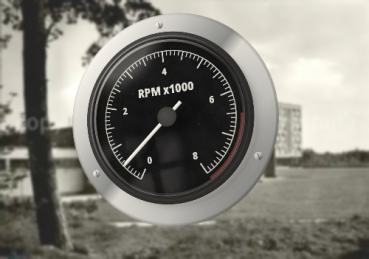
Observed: 500 (rpm)
